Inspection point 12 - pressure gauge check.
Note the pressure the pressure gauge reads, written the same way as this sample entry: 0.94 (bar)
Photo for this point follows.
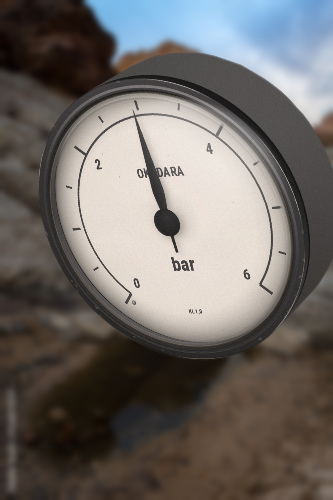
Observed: 3 (bar)
